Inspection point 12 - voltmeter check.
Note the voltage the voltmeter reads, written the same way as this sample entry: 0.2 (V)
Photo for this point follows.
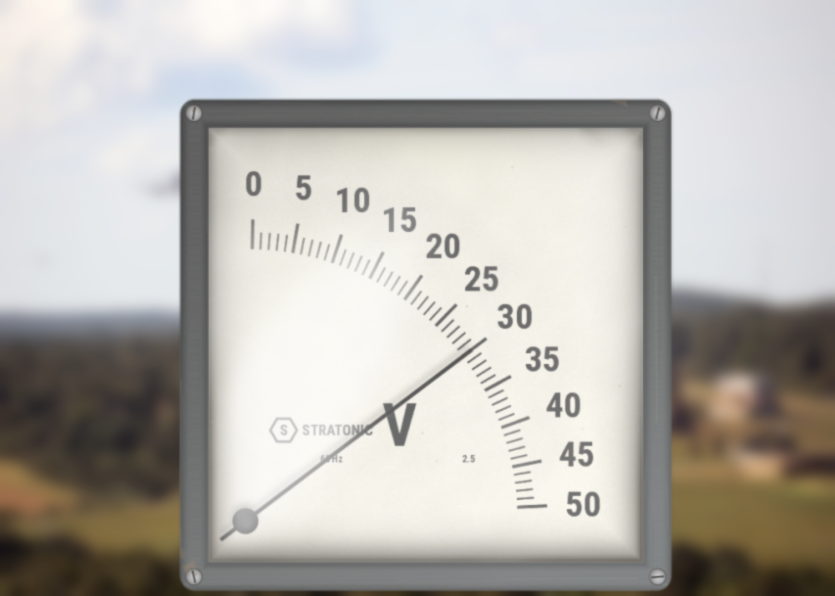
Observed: 30 (V)
